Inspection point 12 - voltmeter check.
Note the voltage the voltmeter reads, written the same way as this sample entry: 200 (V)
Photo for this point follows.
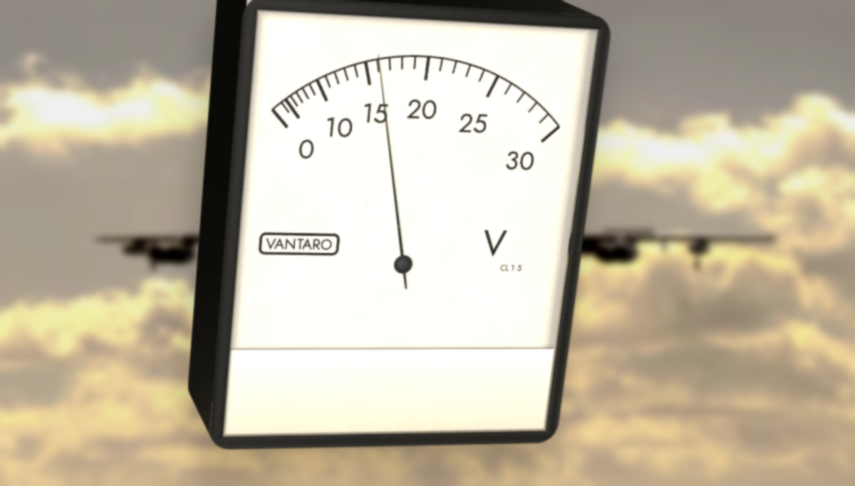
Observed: 16 (V)
